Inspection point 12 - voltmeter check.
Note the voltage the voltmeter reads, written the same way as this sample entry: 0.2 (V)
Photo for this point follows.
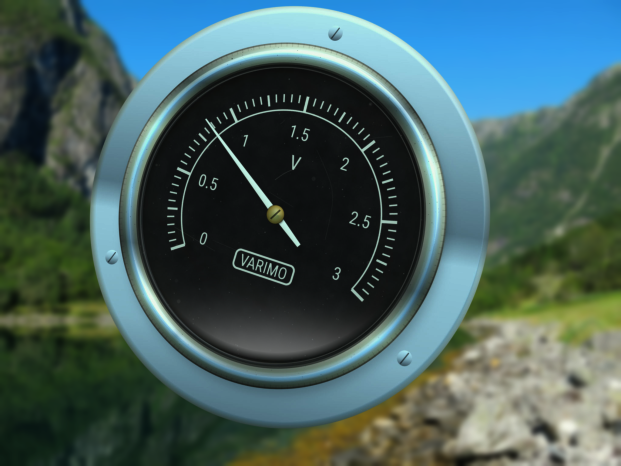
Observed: 0.85 (V)
